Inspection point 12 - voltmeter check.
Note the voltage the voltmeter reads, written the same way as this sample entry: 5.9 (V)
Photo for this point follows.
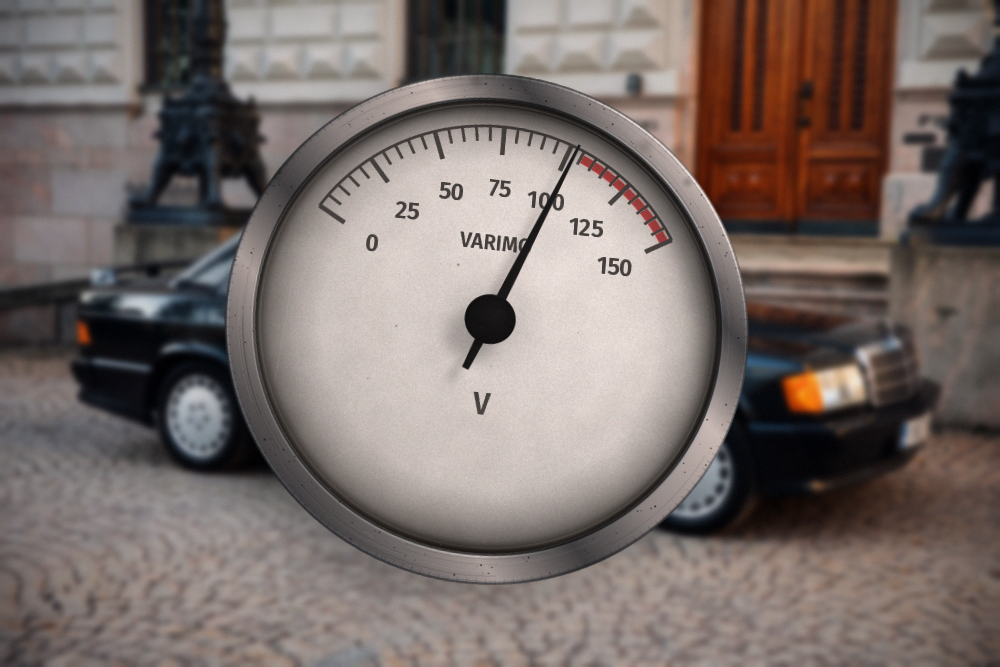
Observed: 102.5 (V)
